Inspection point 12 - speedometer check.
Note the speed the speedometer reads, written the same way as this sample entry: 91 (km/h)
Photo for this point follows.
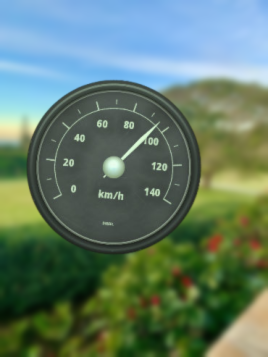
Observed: 95 (km/h)
